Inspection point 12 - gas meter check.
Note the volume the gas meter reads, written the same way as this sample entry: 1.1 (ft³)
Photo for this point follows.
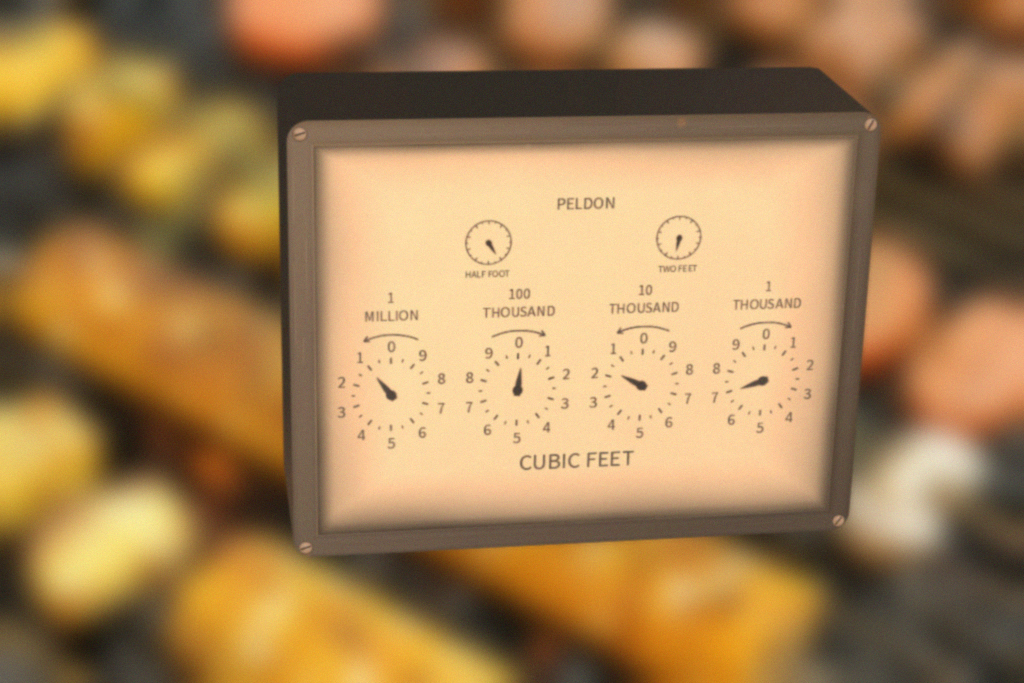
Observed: 101700 (ft³)
